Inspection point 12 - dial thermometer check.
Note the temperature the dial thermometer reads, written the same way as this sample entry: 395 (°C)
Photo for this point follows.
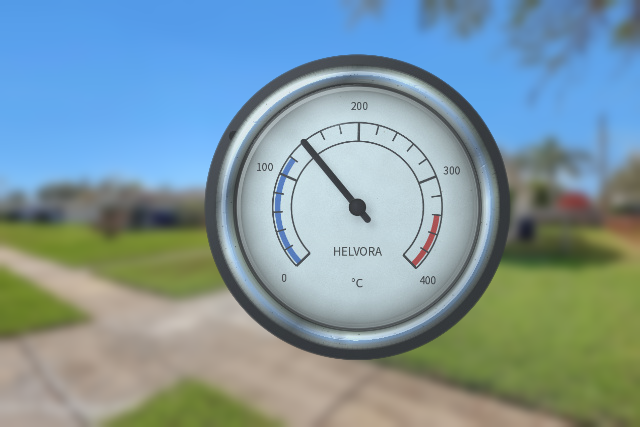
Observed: 140 (°C)
